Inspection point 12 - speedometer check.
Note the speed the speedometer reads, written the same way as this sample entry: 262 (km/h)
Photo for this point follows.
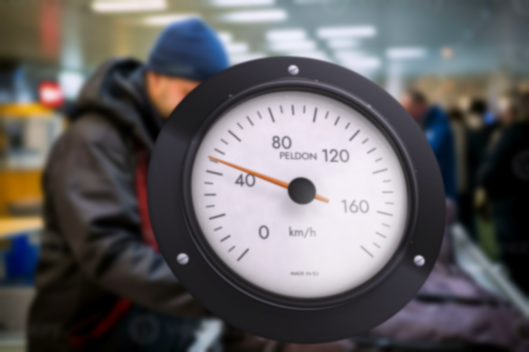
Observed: 45 (km/h)
